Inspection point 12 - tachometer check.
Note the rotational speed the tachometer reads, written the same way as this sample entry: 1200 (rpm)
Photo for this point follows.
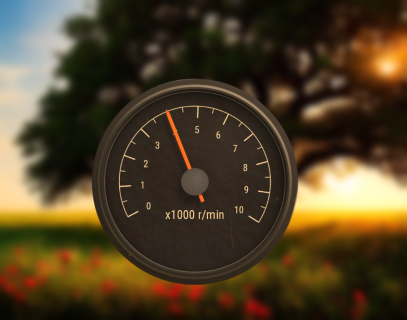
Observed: 4000 (rpm)
